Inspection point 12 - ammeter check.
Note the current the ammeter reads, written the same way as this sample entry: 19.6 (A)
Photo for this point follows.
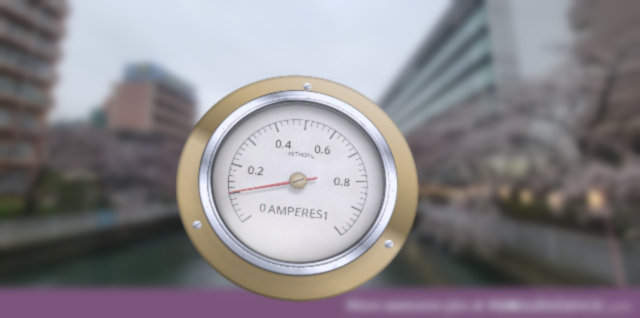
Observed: 0.1 (A)
